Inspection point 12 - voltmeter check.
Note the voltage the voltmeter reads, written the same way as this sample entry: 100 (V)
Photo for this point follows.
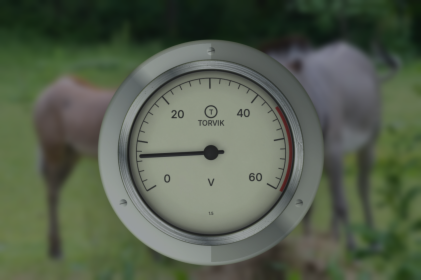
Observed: 7 (V)
